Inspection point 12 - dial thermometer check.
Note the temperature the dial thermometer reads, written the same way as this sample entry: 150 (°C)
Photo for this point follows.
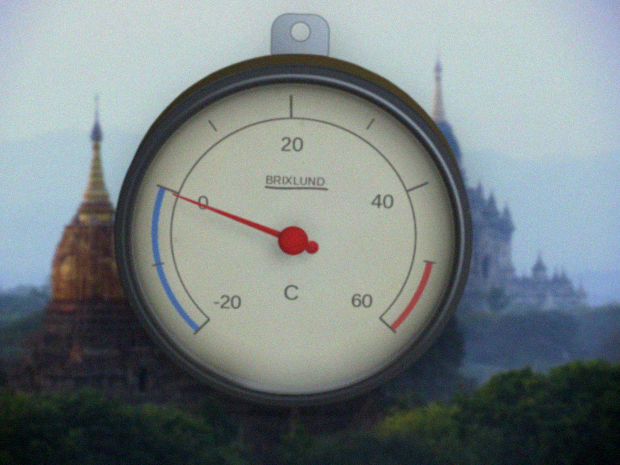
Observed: 0 (°C)
